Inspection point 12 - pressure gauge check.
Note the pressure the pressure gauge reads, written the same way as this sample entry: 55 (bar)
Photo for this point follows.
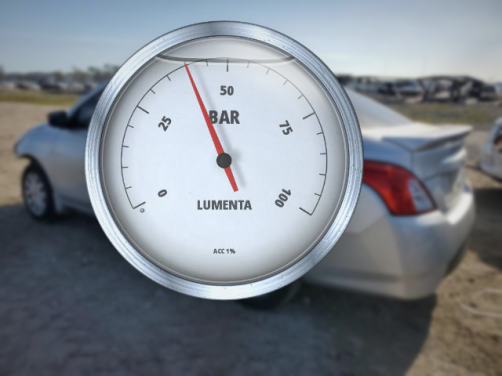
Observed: 40 (bar)
